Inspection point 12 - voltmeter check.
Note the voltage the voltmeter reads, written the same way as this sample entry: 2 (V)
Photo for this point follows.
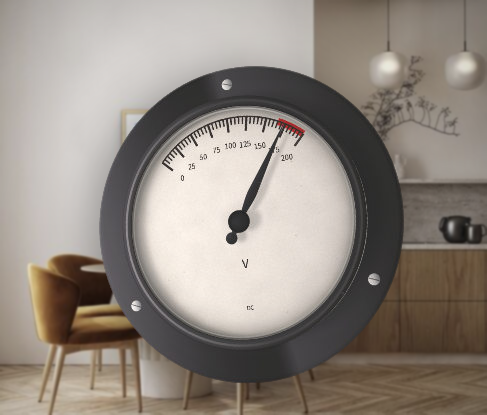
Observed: 175 (V)
